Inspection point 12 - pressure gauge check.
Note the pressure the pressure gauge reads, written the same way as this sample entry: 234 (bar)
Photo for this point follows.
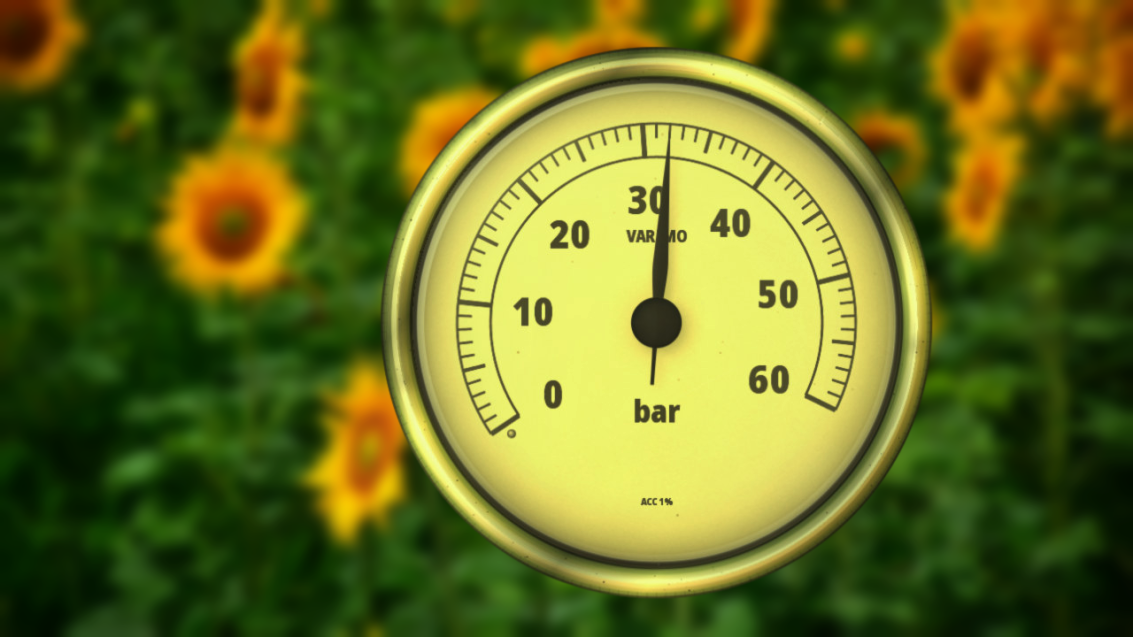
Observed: 32 (bar)
